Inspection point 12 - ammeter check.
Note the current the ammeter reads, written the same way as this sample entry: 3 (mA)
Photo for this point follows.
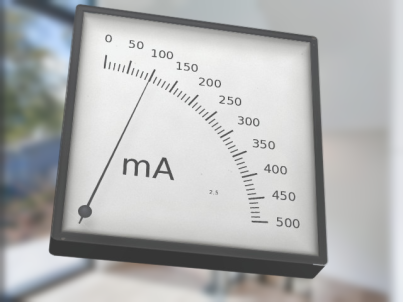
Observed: 100 (mA)
